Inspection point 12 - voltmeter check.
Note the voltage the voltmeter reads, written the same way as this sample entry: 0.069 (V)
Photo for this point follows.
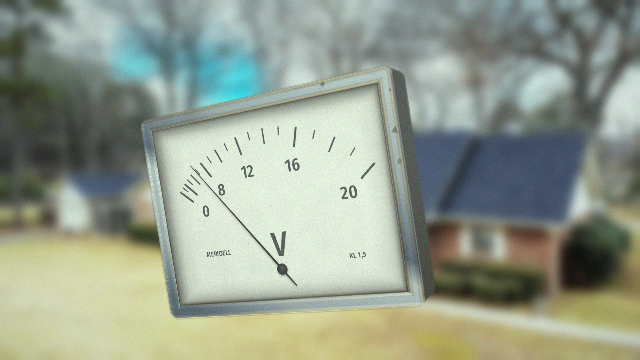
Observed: 7 (V)
